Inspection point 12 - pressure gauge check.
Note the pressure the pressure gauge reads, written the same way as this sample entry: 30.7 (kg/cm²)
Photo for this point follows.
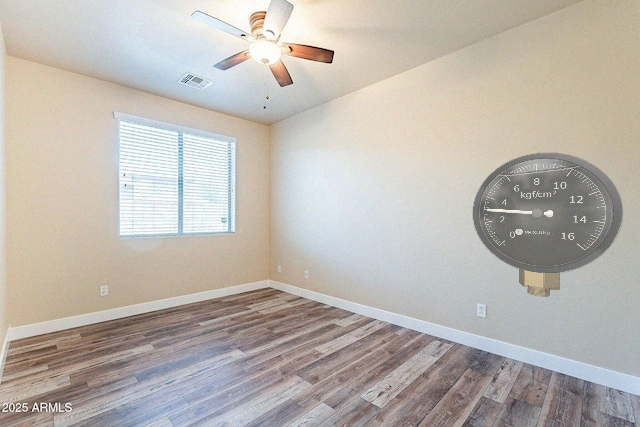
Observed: 3 (kg/cm²)
